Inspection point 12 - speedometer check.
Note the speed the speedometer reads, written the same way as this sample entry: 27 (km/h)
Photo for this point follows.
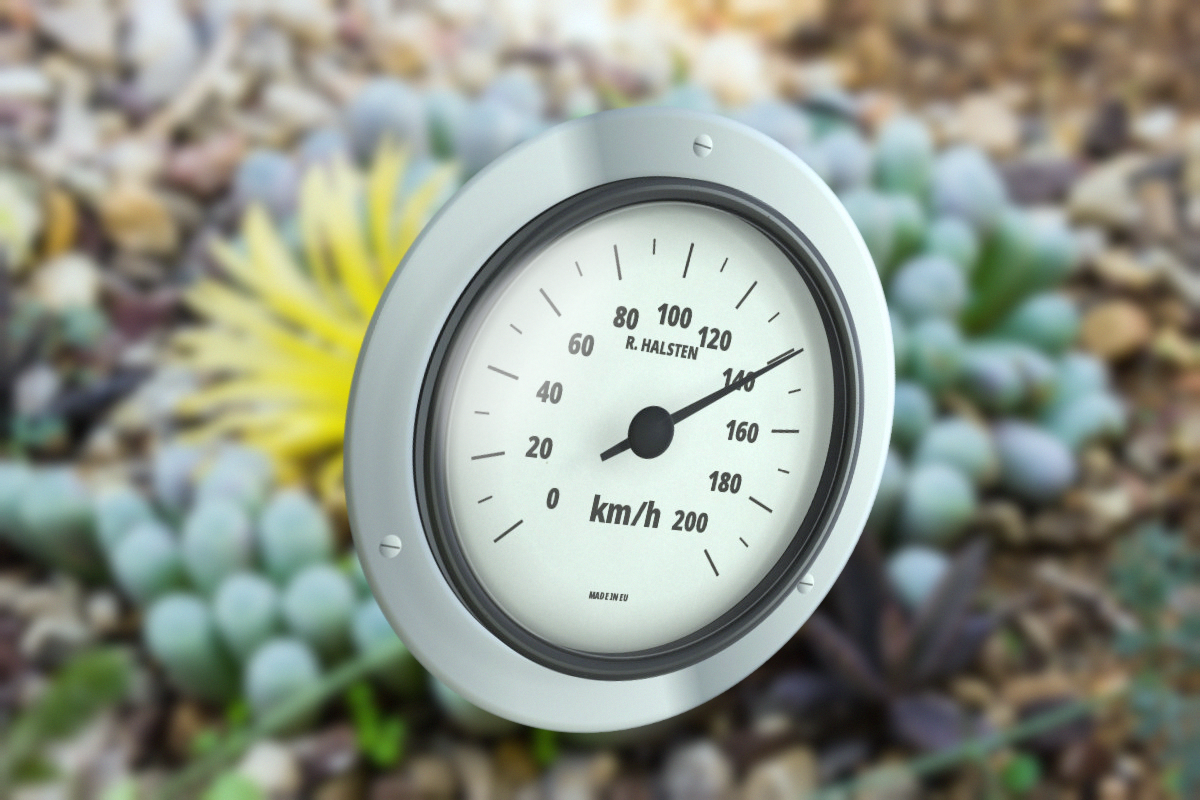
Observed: 140 (km/h)
